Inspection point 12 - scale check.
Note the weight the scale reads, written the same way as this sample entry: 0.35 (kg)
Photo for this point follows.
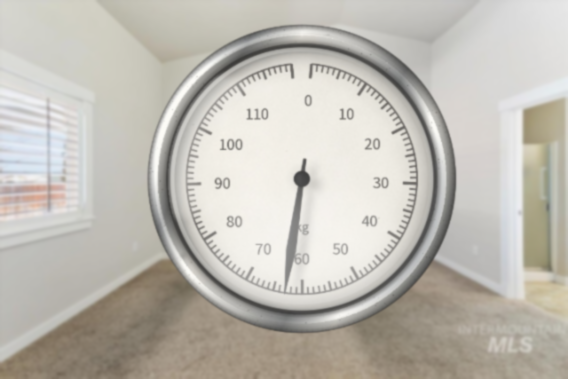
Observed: 63 (kg)
